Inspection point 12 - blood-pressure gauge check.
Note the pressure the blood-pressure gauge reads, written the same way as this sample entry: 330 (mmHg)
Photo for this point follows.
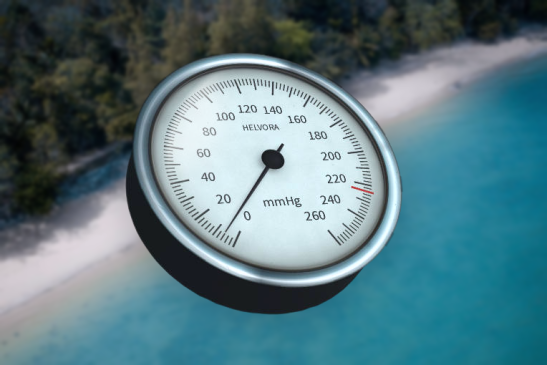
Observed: 6 (mmHg)
